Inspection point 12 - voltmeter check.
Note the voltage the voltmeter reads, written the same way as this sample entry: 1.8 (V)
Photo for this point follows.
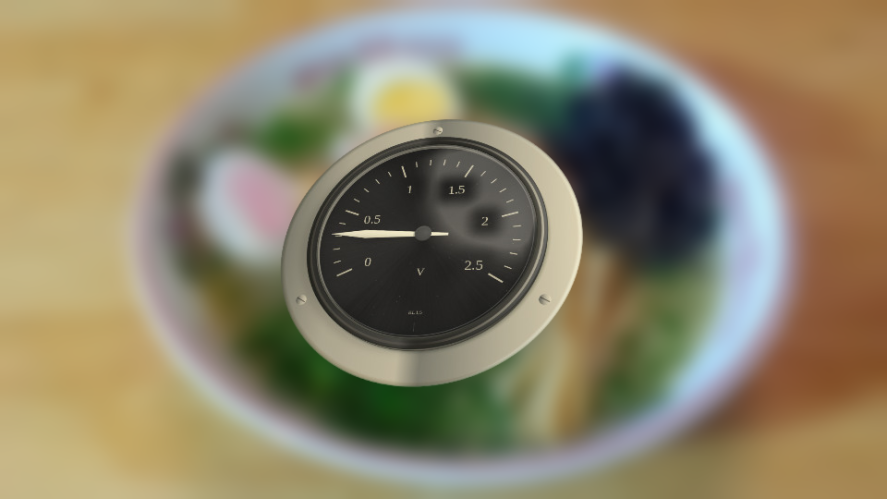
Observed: 0.3 (V)
